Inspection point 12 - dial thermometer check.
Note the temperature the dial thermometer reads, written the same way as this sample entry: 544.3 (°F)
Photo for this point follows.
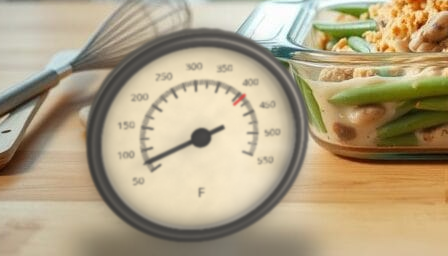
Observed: 75 (°F)
